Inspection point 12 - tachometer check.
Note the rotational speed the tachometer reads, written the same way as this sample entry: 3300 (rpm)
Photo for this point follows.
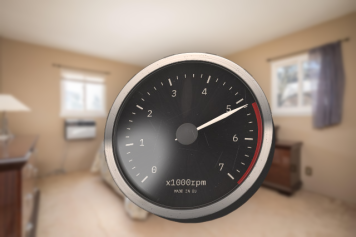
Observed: 5200 (rpm)
